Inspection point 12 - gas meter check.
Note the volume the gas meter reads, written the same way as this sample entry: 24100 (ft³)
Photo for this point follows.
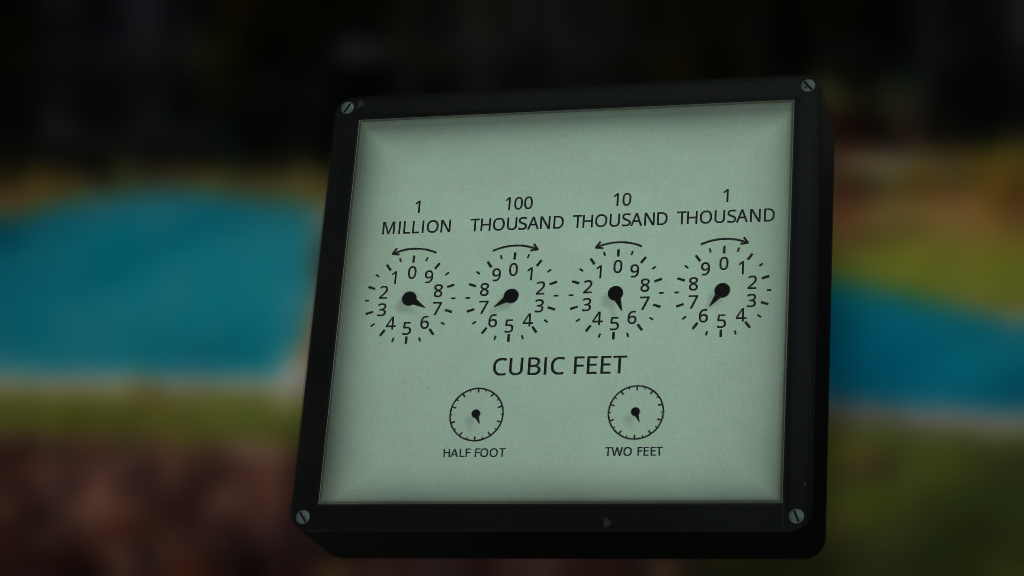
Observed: 665600 (ft³)
